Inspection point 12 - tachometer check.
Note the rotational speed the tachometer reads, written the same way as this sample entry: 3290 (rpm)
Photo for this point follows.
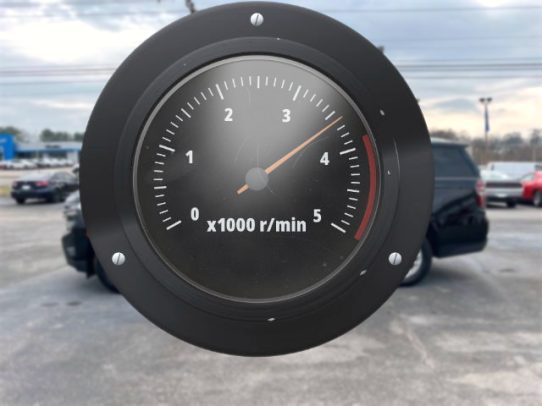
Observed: 3600 (rpm)
